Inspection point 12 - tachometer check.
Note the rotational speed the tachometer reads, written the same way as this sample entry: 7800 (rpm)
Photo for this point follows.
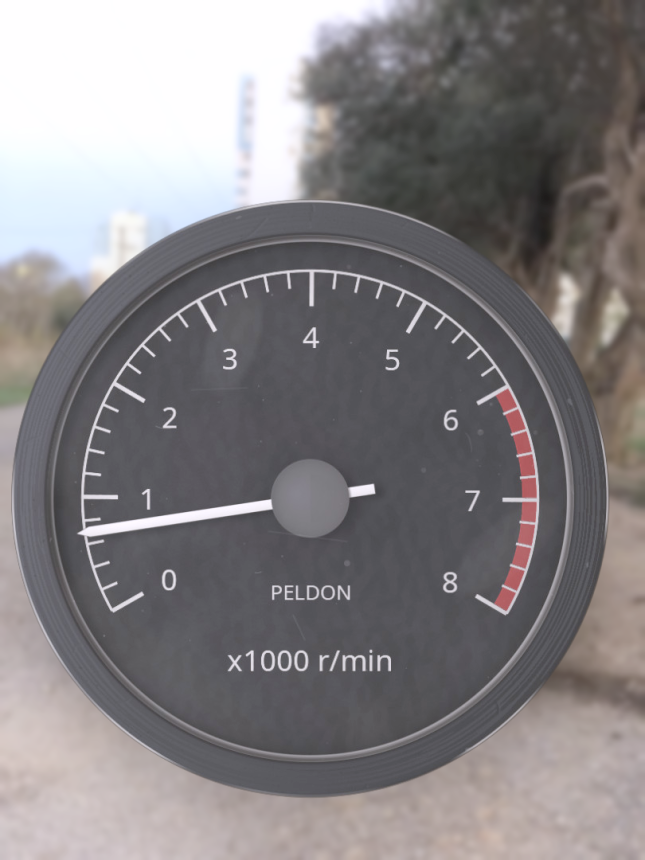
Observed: 700 (rpm)
